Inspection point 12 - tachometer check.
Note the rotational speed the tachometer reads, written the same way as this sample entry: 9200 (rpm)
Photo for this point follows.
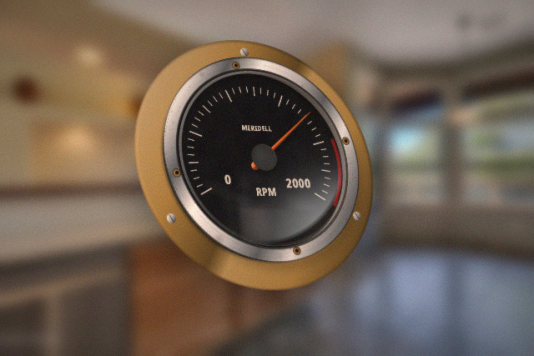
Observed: 1400 (rpm)
